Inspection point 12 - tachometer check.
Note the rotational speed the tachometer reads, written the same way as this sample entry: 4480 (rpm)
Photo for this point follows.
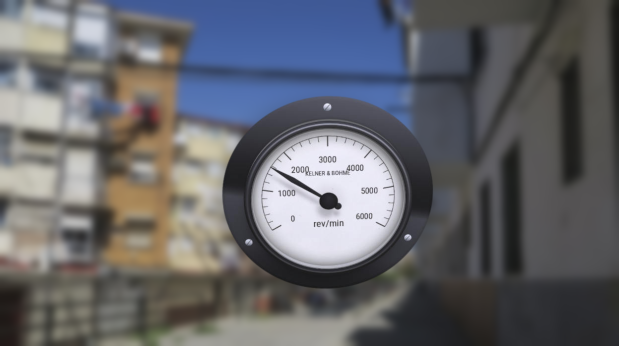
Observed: 1600 (rpm)
